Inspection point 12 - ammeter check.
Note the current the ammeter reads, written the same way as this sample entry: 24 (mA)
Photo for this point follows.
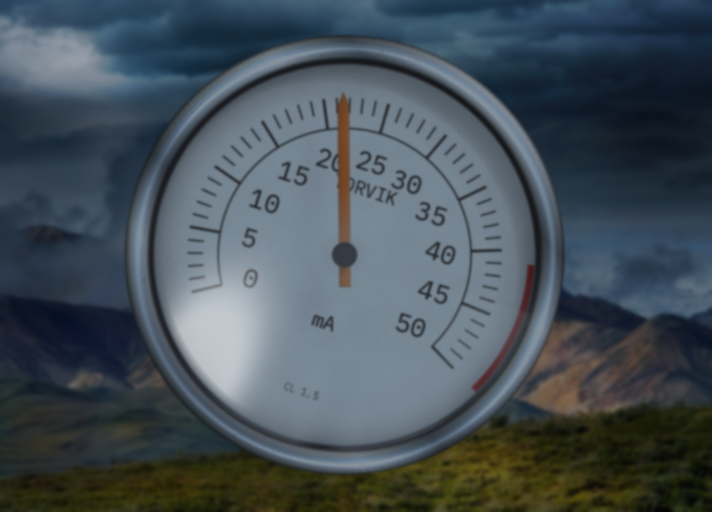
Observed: 21.5 (mA)
